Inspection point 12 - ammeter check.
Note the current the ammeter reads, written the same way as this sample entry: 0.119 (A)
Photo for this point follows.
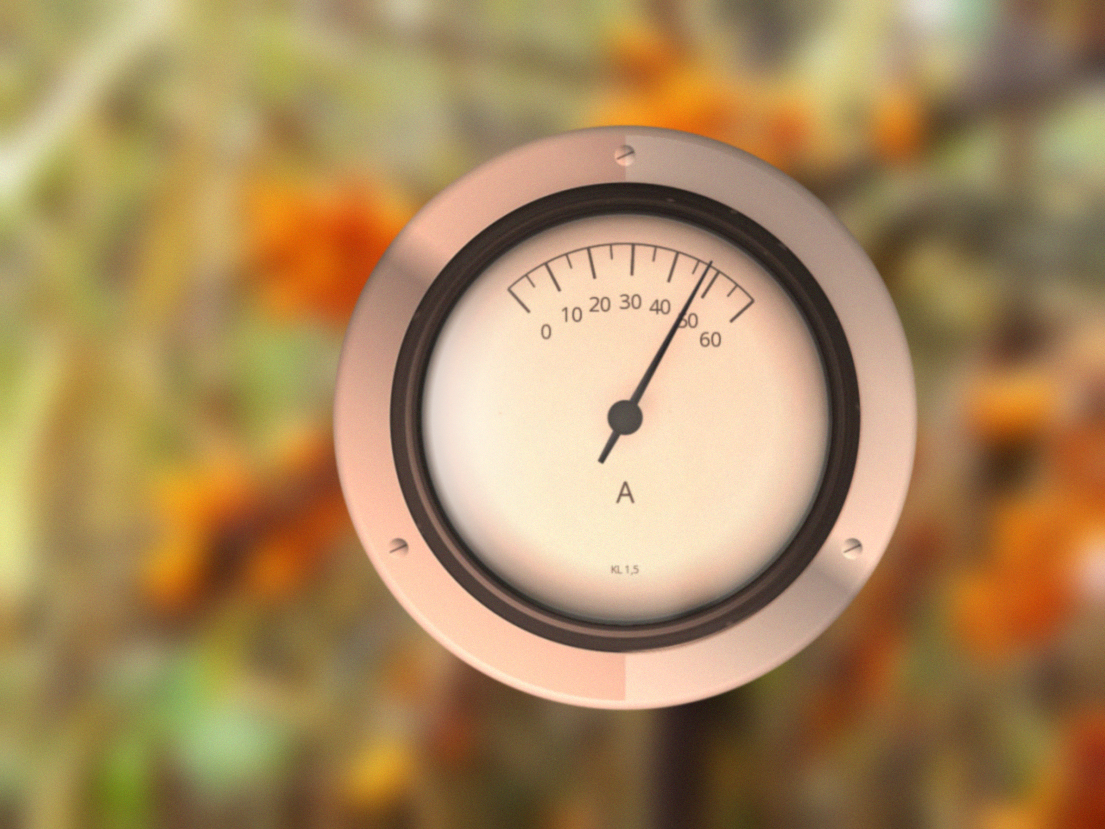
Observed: 47.5 (A)
